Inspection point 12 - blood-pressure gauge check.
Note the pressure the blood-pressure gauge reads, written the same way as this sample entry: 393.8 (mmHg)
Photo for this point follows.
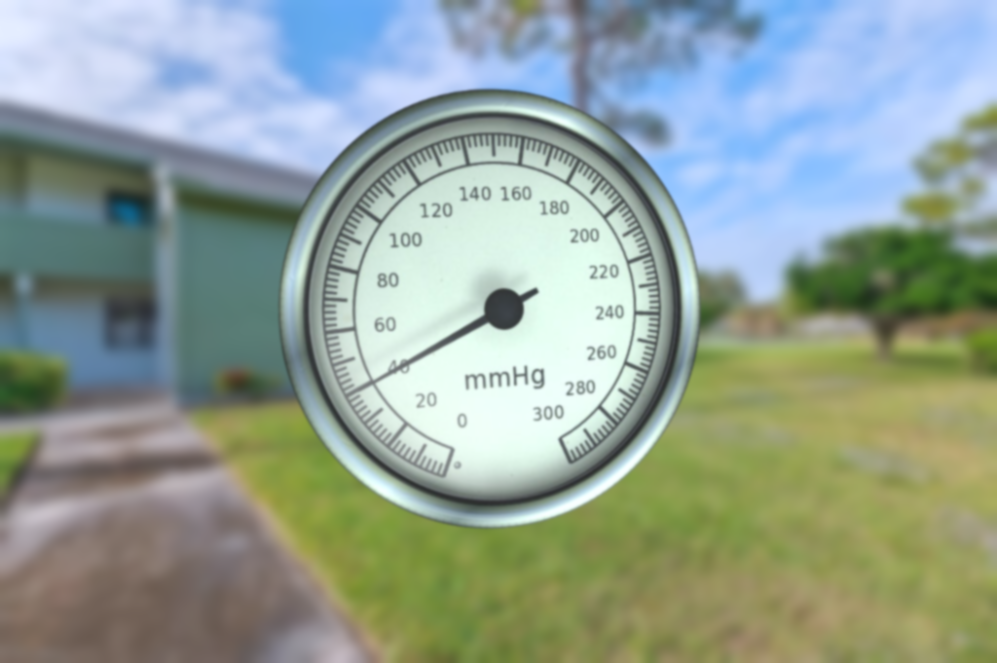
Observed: 40 (mmHg)
